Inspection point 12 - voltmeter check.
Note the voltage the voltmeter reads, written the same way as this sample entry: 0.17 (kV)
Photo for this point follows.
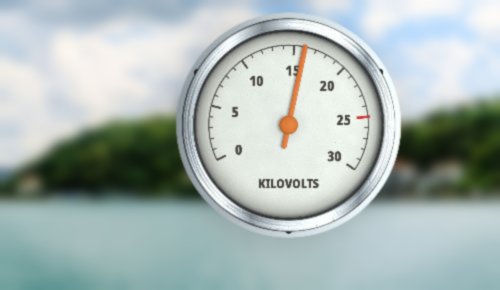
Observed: 16 (kV)
